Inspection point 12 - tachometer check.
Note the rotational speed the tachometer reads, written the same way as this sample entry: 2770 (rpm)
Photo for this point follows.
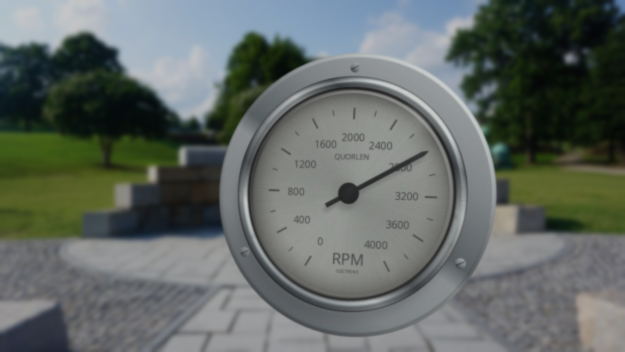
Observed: 2800 (rpm)
